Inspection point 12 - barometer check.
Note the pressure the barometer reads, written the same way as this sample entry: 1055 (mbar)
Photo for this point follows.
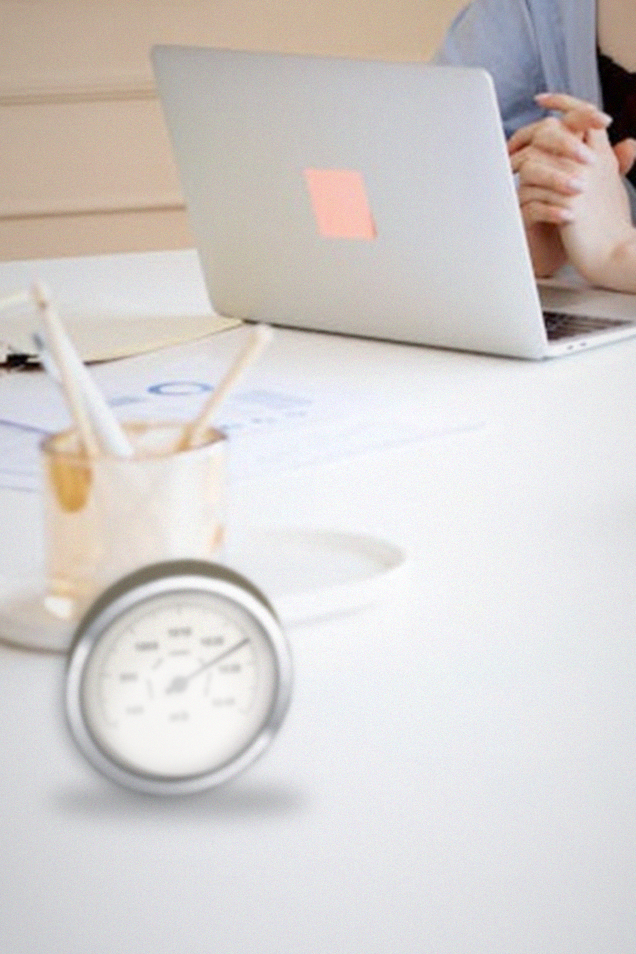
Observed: 1025 (mbar)
